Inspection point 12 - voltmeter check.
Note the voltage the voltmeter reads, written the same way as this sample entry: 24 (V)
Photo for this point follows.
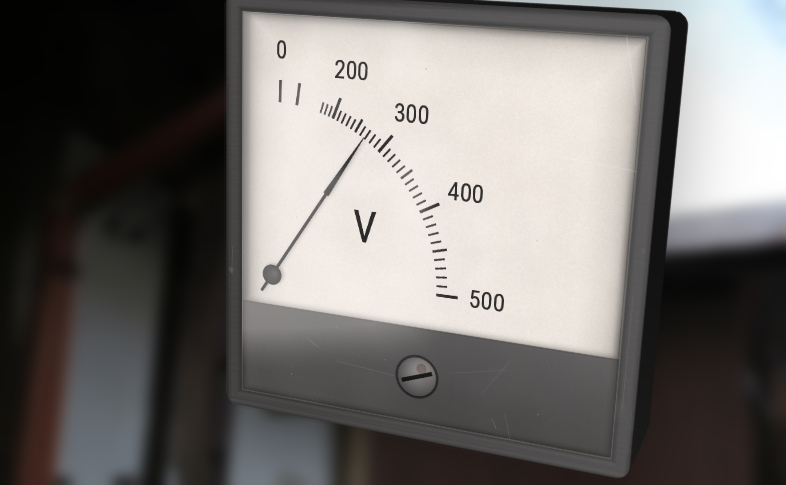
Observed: 270 (V)
